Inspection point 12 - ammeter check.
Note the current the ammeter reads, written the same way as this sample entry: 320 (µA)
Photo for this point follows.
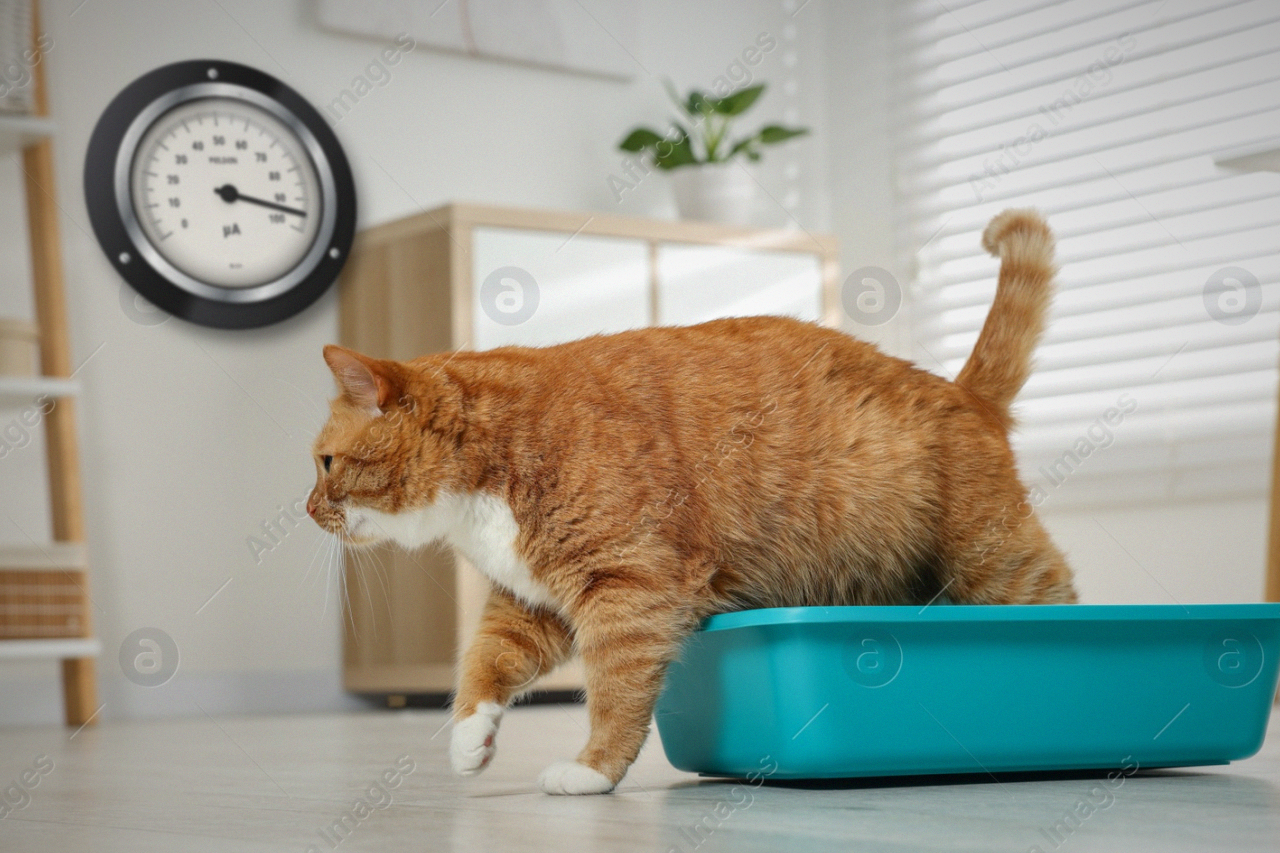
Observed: 95 (µA)
